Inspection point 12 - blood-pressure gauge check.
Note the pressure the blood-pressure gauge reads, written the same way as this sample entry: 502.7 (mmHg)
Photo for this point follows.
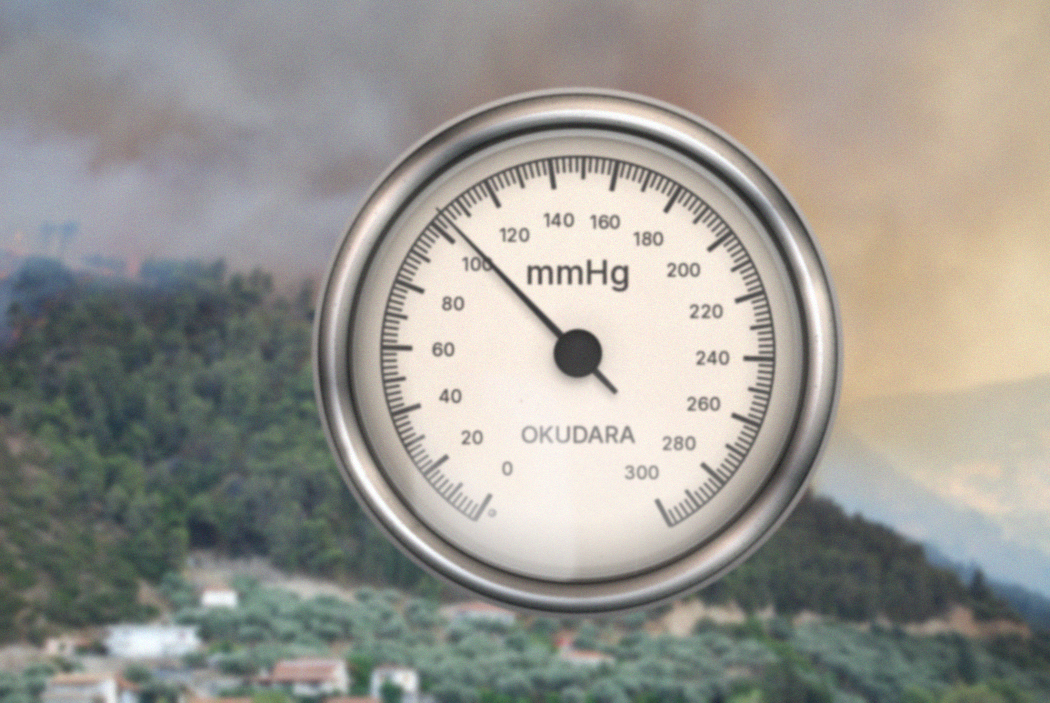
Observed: 104 (mmHg)
